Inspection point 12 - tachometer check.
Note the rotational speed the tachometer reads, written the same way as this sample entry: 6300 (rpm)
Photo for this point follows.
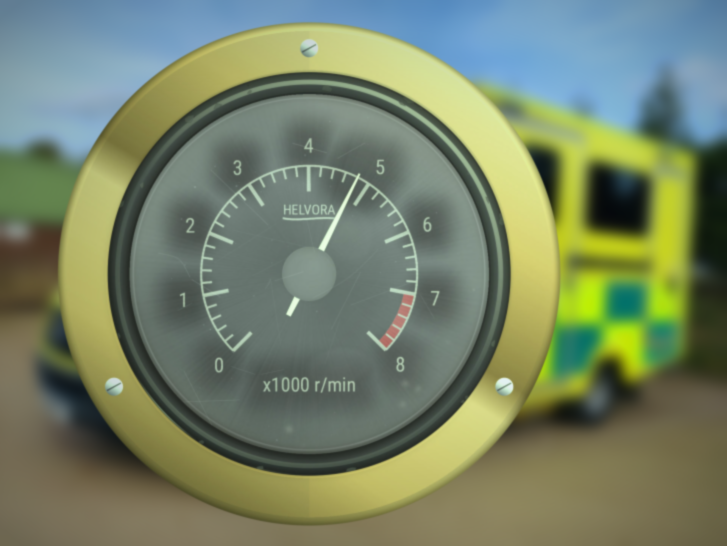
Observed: 4800 (rpm)
